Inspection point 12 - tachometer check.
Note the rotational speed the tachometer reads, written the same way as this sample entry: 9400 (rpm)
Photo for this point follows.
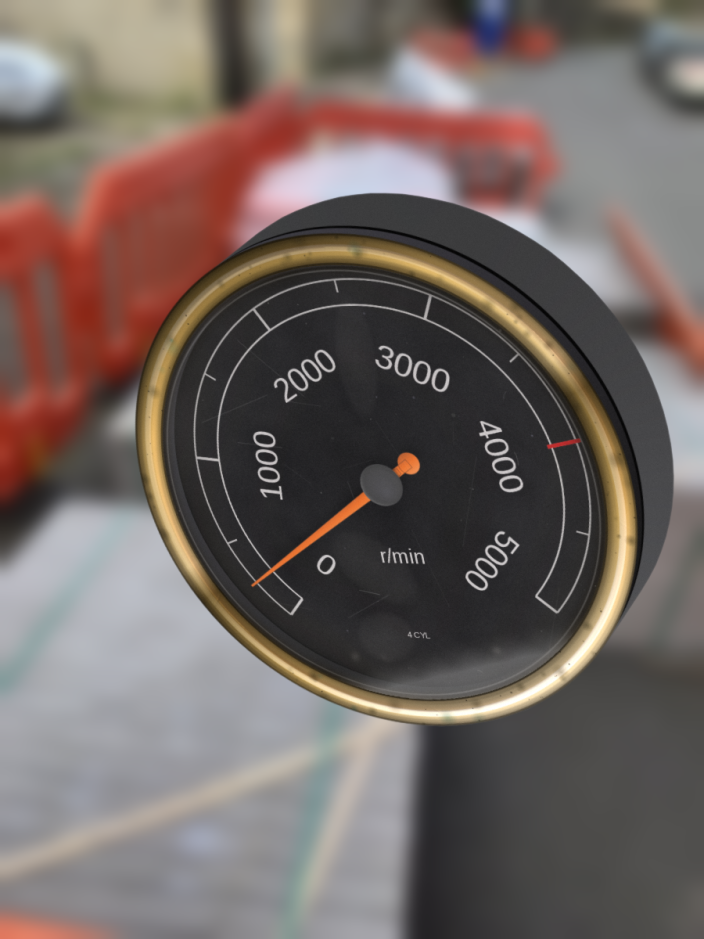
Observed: 250 (rpm)
